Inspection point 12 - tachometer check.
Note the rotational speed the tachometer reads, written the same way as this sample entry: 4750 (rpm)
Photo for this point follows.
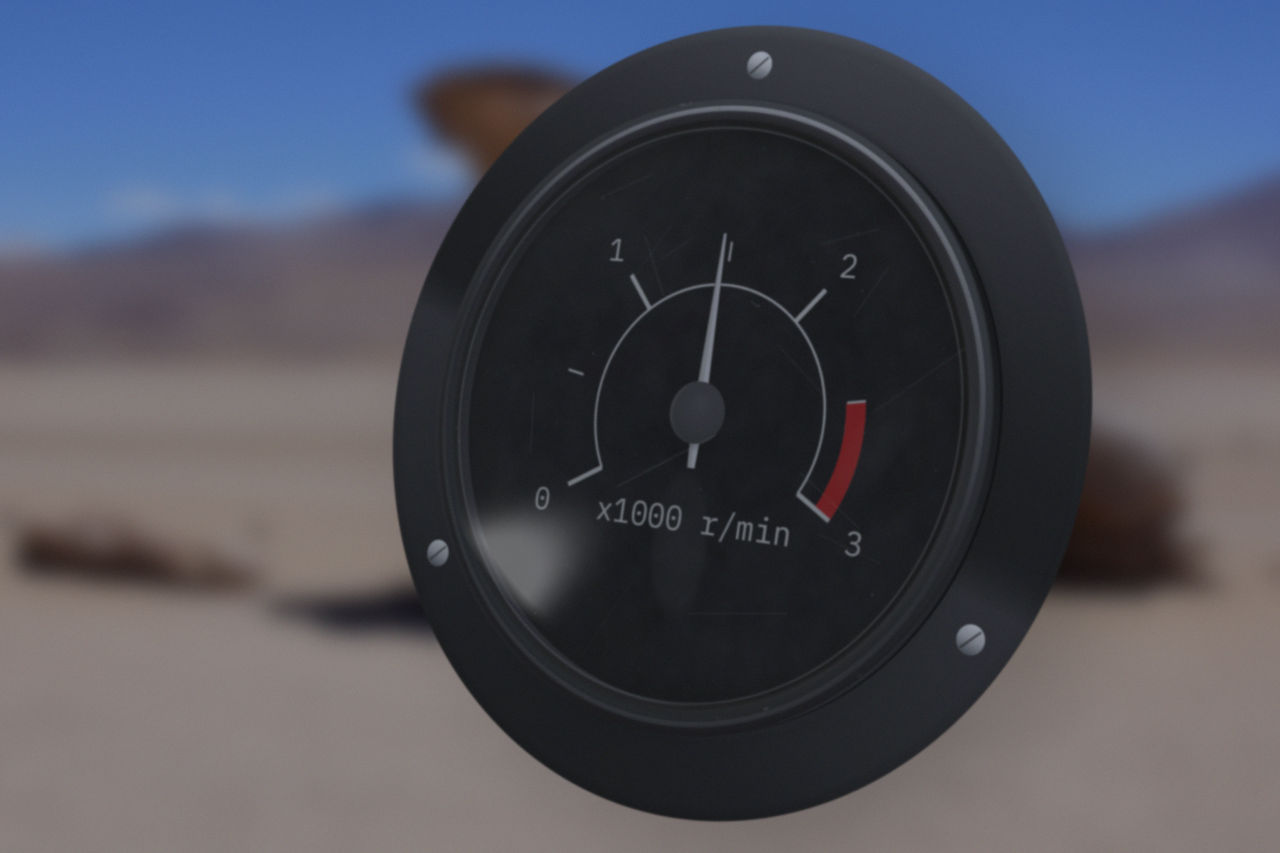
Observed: 1500 (rpm)
